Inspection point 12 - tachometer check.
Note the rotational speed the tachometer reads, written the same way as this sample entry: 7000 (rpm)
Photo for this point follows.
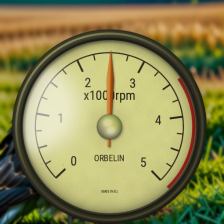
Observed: 2500 (rpm)
